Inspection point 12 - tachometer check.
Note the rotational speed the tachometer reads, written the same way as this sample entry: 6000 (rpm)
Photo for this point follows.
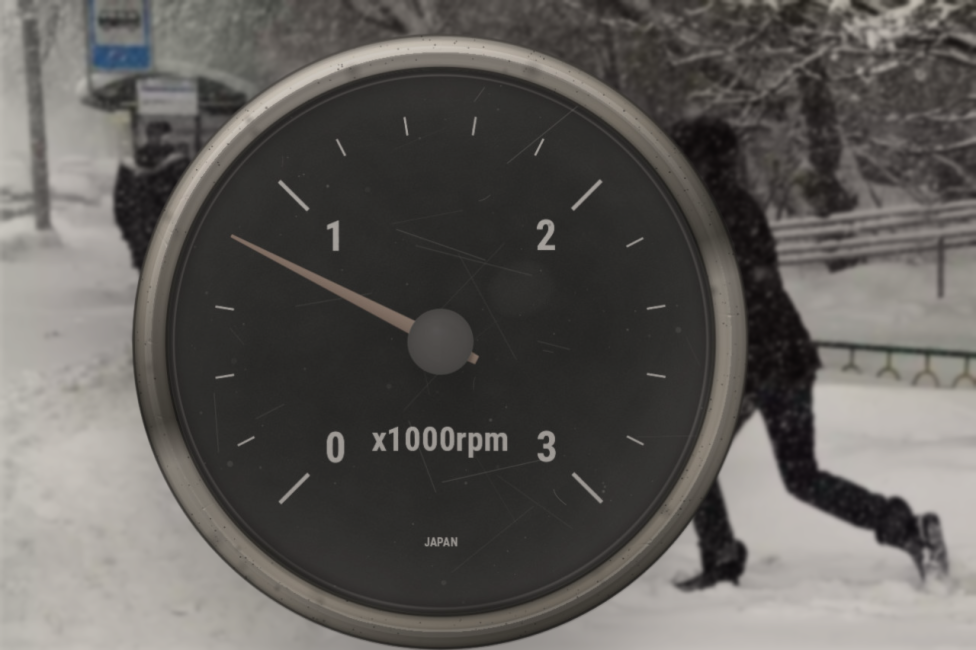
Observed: 800 (rpm)
